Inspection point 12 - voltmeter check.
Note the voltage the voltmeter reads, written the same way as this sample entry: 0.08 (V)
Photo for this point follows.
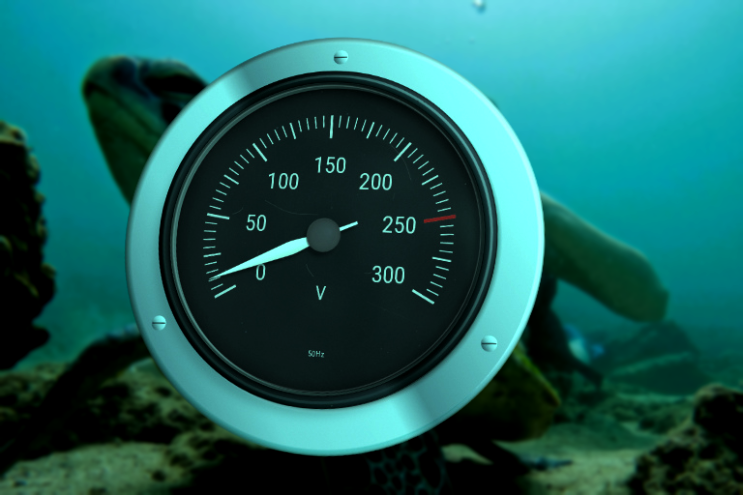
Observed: 10 (V)
